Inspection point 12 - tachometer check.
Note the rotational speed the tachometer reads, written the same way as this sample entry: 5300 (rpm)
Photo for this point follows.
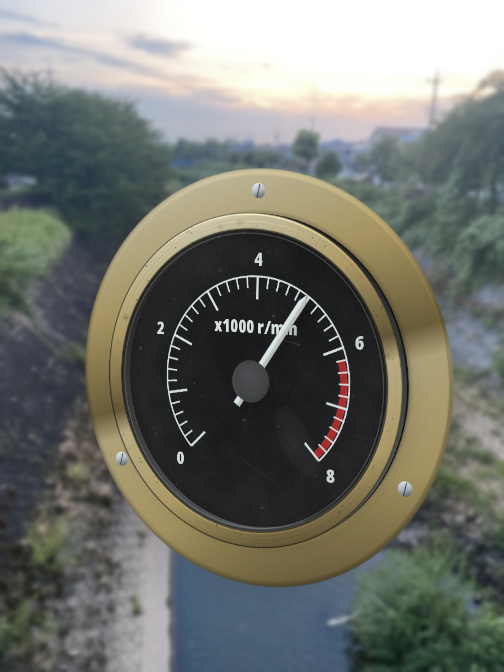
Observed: 5000 (rpm)
